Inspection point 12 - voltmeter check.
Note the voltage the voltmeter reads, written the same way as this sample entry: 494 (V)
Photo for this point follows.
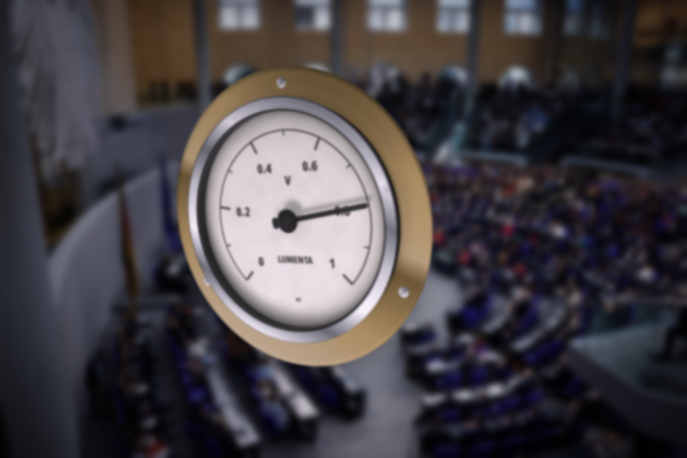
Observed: 0.8 (V)
